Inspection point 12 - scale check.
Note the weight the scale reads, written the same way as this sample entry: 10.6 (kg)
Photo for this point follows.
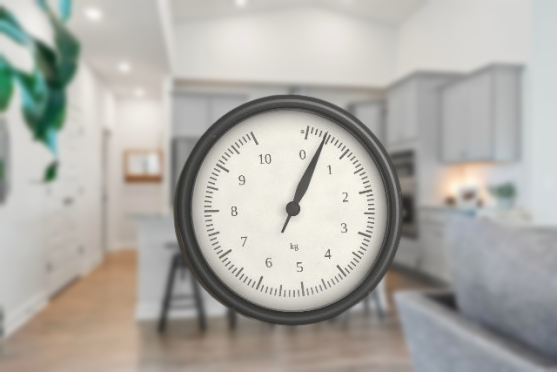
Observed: 0.4 (kg)
